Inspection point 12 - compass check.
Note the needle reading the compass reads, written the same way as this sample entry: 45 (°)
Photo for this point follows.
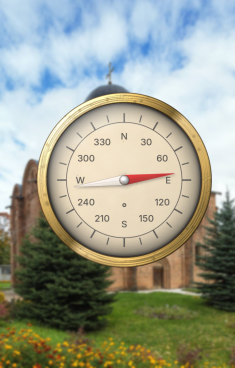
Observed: 82.5 (°)
